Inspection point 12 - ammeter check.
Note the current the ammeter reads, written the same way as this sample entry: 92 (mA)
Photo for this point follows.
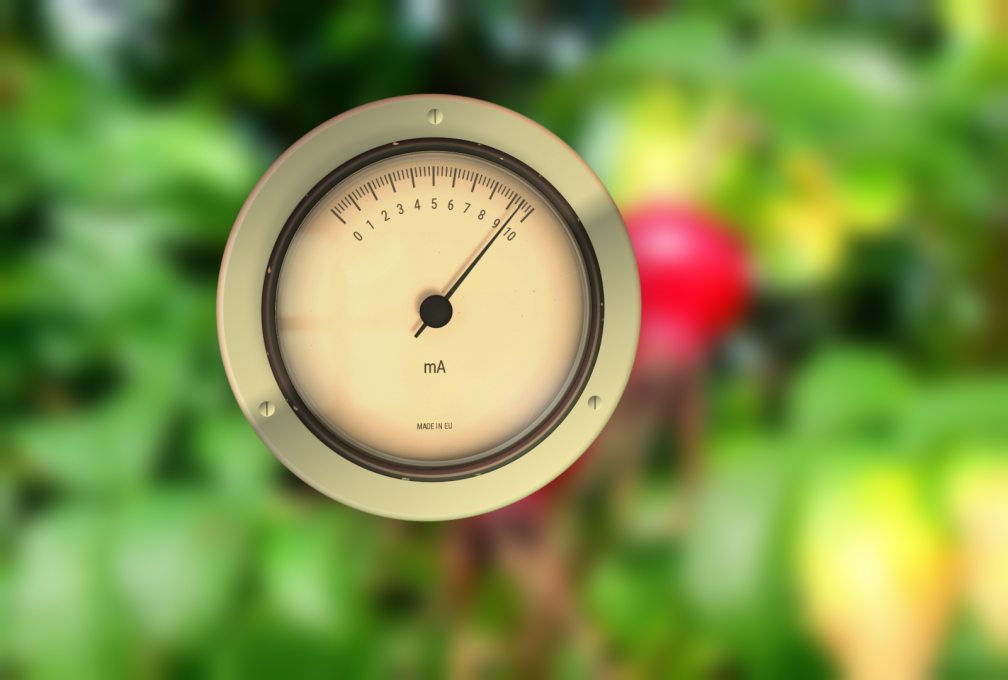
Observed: 9.4 (mA)
